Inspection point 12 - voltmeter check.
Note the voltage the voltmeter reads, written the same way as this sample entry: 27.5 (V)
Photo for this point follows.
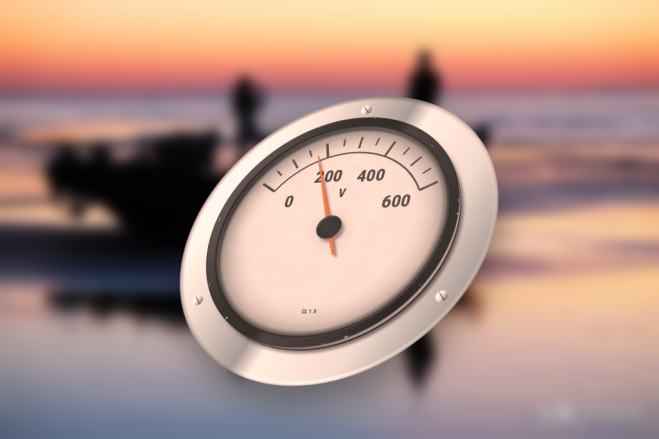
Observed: 175 (V)
